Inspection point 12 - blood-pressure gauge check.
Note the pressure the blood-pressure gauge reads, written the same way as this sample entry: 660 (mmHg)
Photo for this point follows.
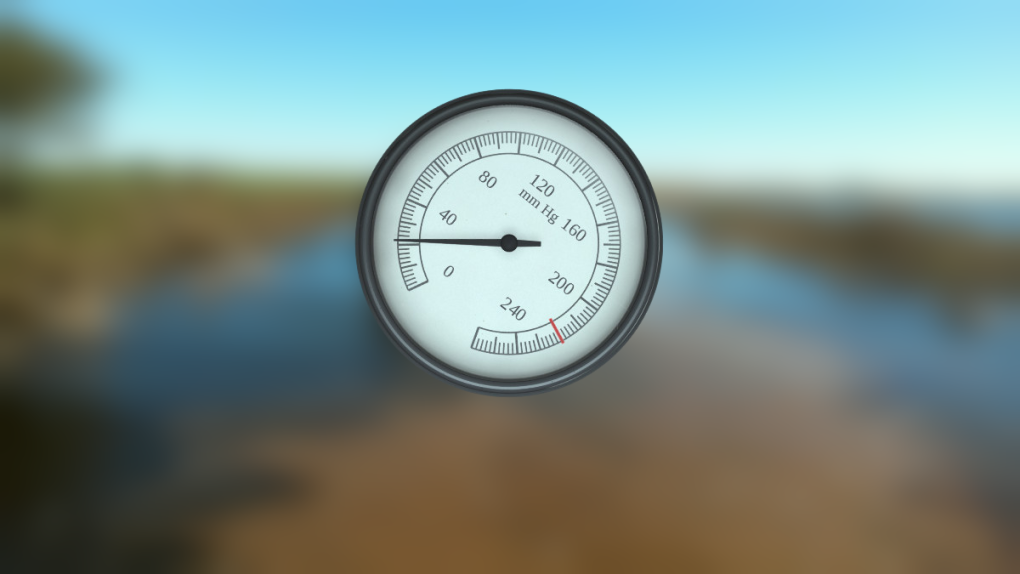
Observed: 22 (mmHg)
